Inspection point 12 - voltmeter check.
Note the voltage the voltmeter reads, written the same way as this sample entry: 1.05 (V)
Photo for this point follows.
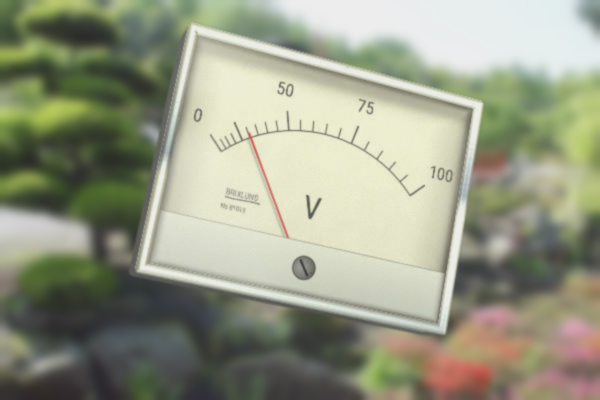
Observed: 30 (V)
